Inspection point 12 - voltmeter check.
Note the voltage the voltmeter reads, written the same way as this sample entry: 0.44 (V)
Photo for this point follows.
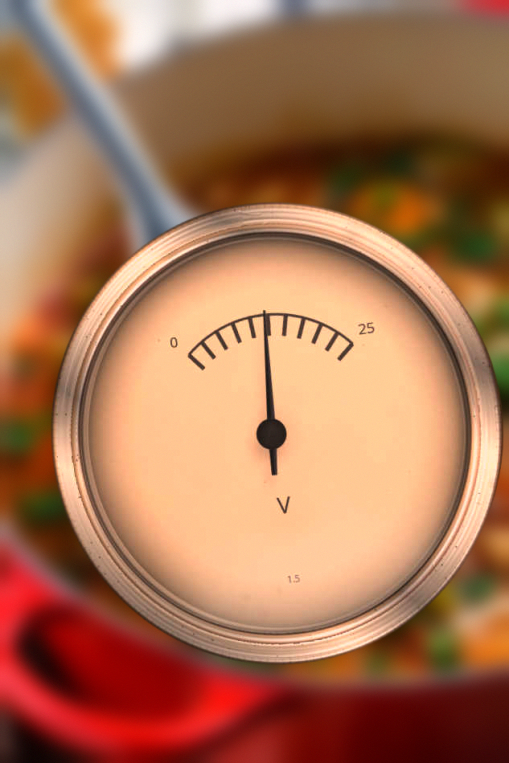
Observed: 12.5 (V)
